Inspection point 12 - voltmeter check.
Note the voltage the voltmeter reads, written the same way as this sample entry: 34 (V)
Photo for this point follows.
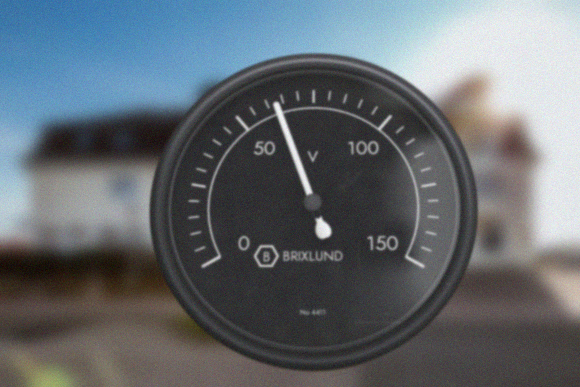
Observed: 62.5 (V)
